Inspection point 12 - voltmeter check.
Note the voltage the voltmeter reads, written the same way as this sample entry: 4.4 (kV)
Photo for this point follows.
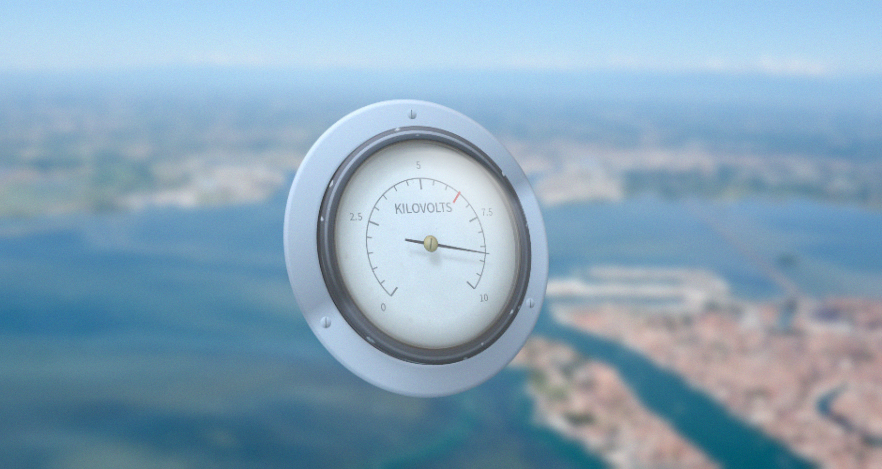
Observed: 8.75 (kV)
